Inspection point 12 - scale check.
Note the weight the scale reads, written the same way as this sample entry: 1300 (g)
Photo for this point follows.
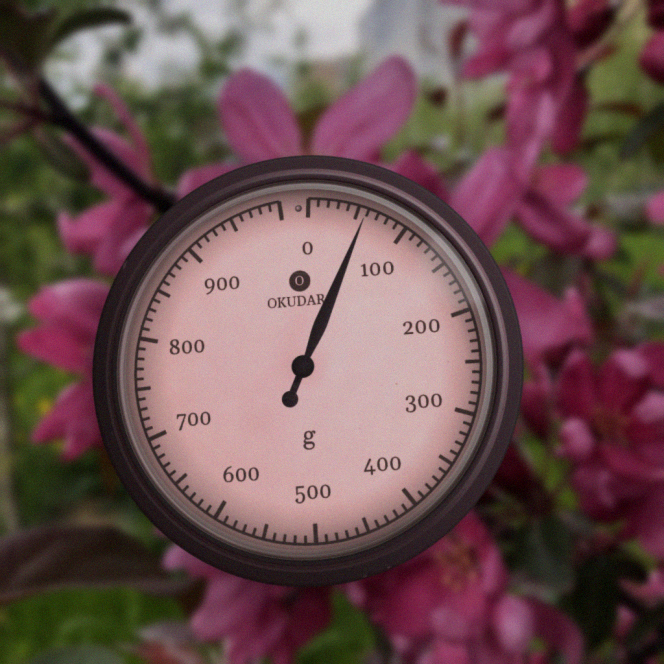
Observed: 60 (g)
